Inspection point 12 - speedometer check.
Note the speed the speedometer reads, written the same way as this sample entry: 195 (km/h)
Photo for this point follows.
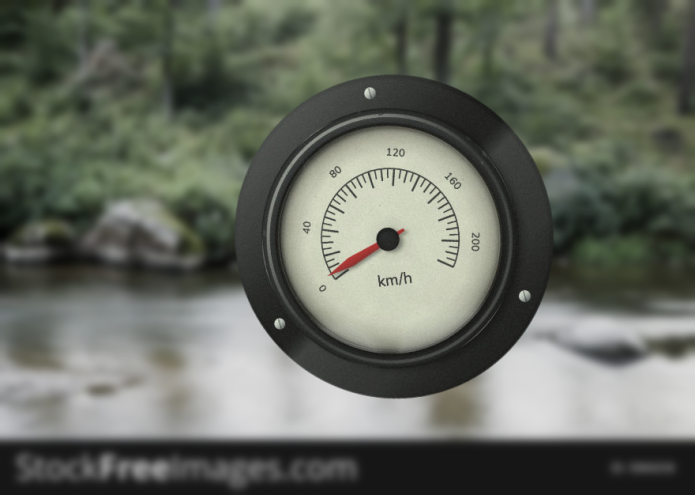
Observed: 5 (km/h)
